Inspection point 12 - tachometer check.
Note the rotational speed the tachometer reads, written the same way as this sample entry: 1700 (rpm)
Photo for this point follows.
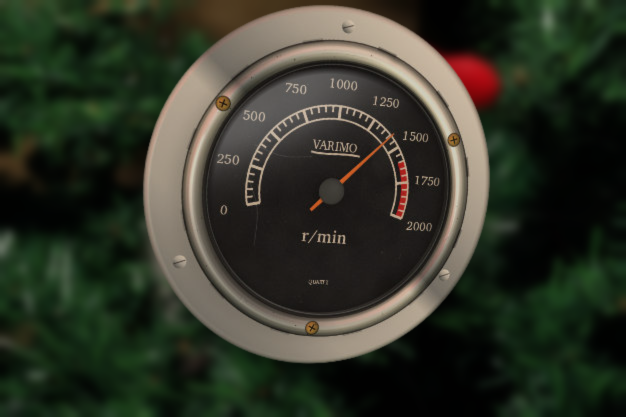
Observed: 1400 (rpm)
